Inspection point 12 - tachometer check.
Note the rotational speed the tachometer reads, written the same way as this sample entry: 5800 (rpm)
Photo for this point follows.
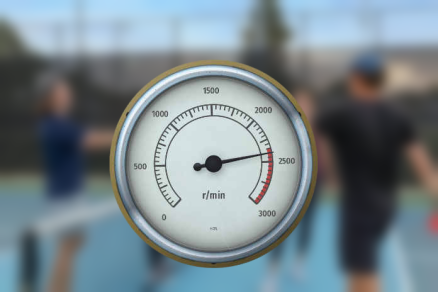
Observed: 2400 (rpm)
